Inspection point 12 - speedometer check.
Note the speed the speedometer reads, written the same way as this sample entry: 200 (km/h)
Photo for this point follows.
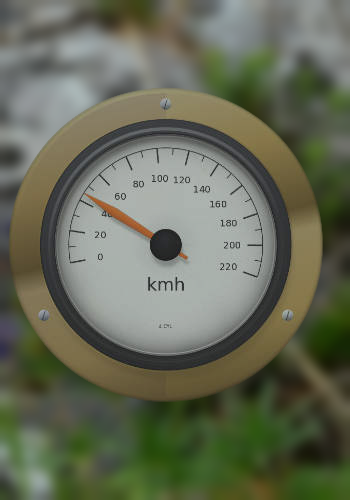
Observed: 45 (km/h)
